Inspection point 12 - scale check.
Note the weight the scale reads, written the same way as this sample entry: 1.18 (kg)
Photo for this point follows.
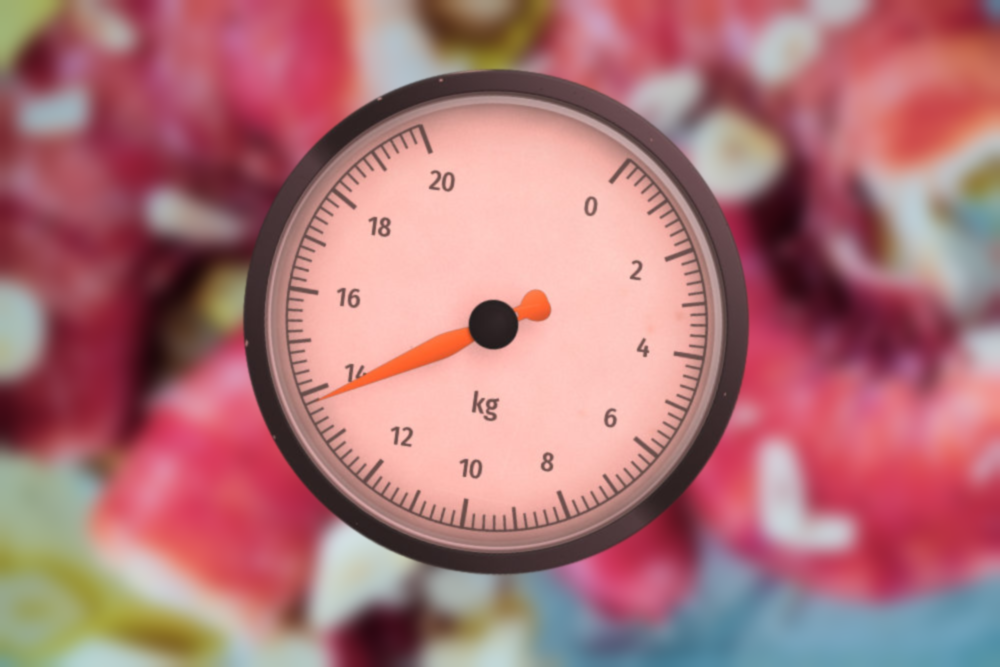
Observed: 13.8 (kg)
